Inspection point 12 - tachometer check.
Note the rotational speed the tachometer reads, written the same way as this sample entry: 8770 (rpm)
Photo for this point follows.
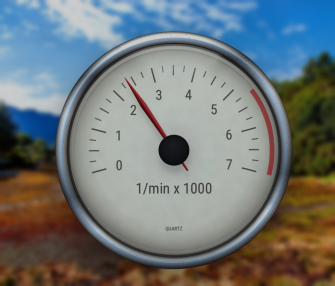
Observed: 2375 (rpm)
